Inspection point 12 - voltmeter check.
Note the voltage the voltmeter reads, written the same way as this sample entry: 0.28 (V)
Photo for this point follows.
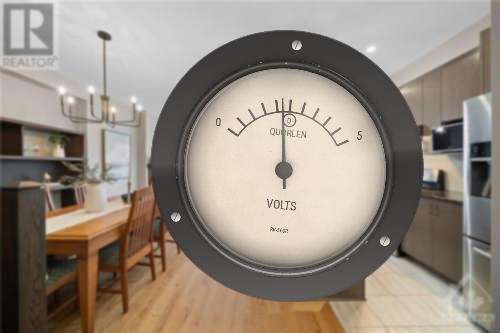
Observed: 2.25 (V)
